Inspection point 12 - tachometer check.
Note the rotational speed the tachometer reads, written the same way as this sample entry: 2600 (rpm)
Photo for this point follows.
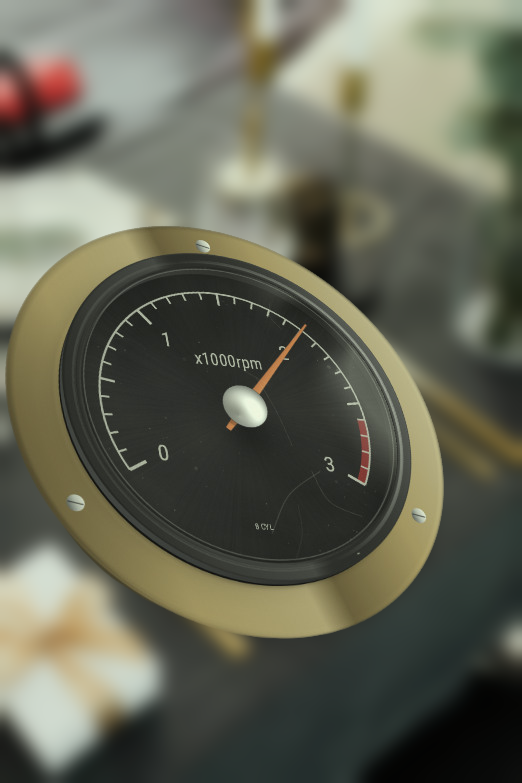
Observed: 2000 (rpm)
